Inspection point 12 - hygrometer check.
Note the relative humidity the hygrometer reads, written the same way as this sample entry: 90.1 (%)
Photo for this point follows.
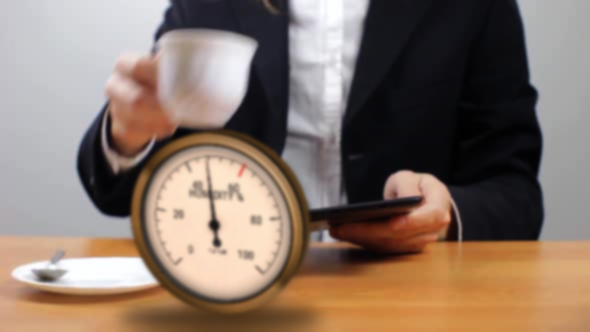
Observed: 48 (%)
